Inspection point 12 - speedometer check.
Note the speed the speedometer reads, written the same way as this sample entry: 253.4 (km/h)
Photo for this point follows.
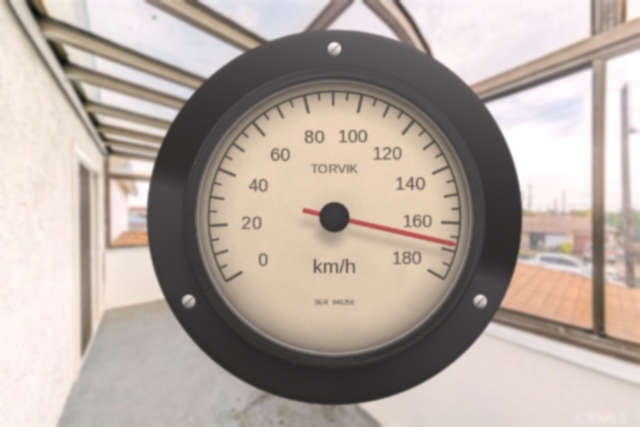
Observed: 167.5 (km/h)
